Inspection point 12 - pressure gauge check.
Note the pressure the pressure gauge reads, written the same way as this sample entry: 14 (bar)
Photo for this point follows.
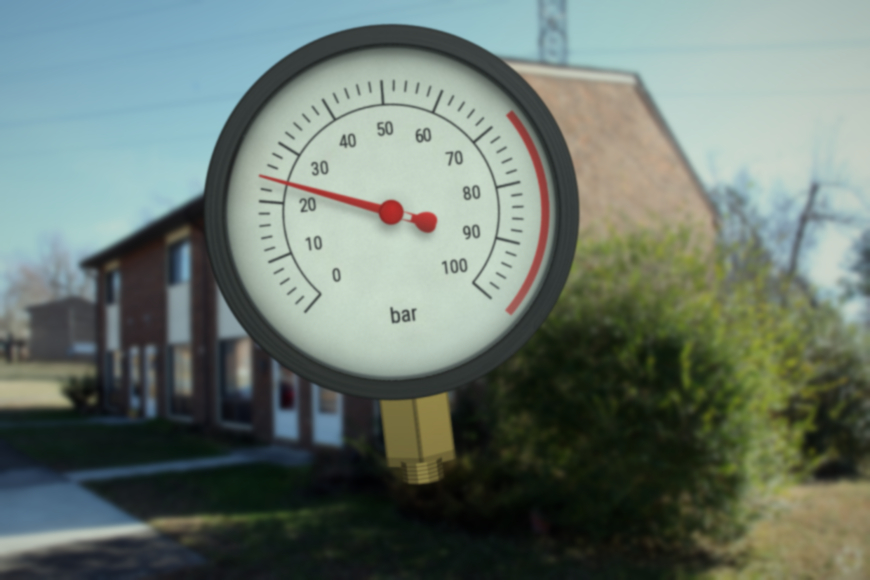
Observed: 24 (bar)
